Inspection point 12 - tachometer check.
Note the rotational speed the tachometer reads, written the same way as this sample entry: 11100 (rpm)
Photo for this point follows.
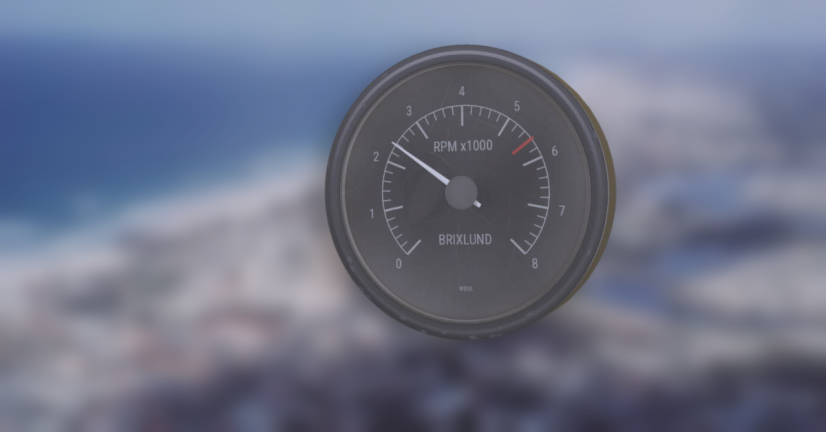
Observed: 2400 (rpm)
